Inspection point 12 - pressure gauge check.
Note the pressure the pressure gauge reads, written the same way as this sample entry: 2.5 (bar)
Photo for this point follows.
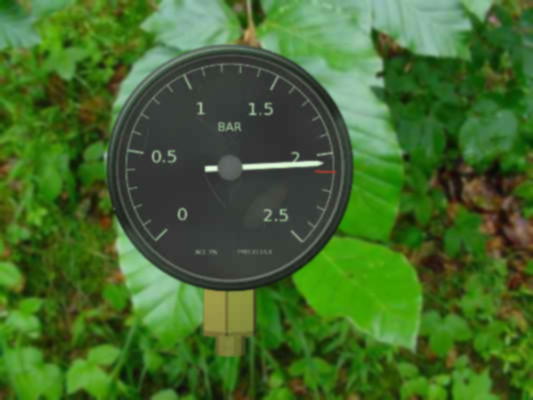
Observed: 2.05 (bar)
